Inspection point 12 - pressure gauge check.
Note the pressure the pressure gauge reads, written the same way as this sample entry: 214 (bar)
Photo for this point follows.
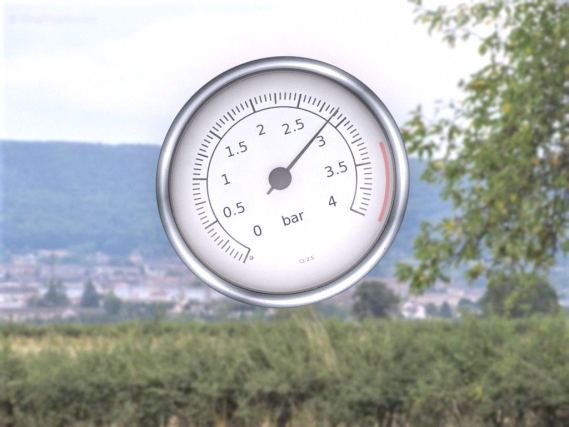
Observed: 2.9 (bar)
